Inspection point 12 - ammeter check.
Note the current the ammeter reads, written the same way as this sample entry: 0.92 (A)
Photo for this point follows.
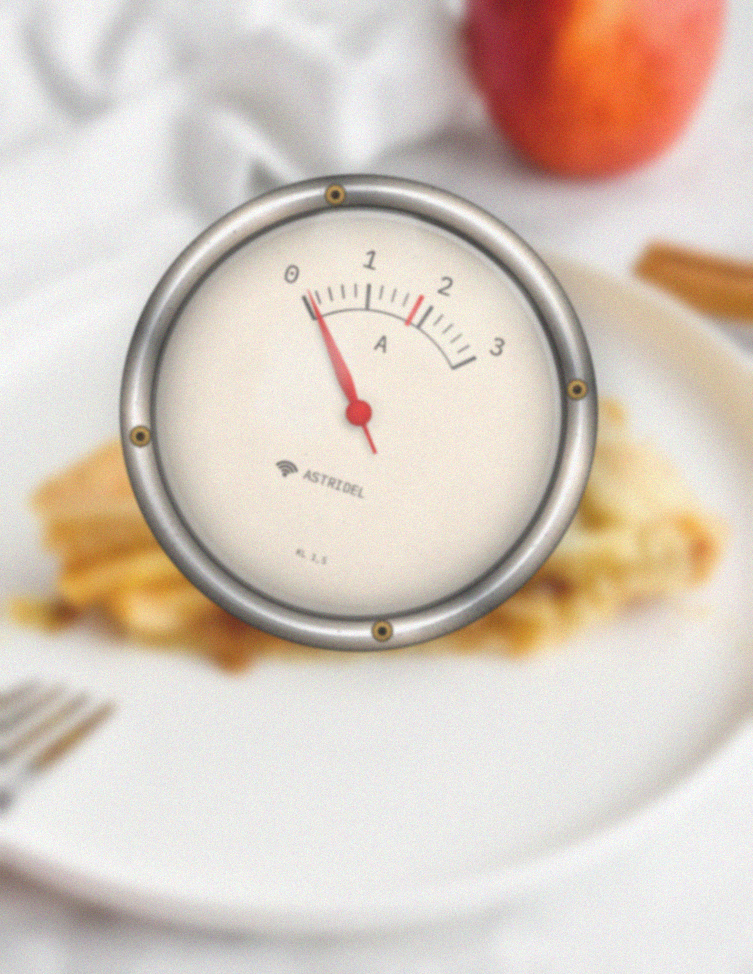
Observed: 0.1 (A)
